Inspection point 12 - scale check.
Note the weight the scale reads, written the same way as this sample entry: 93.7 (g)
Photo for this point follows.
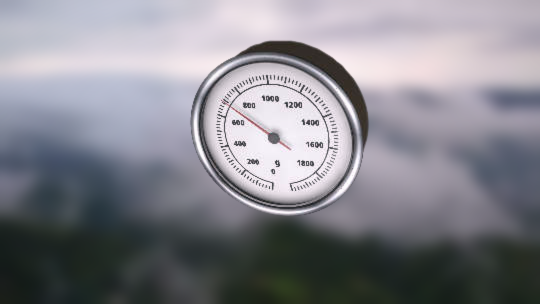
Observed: 700 (g)
